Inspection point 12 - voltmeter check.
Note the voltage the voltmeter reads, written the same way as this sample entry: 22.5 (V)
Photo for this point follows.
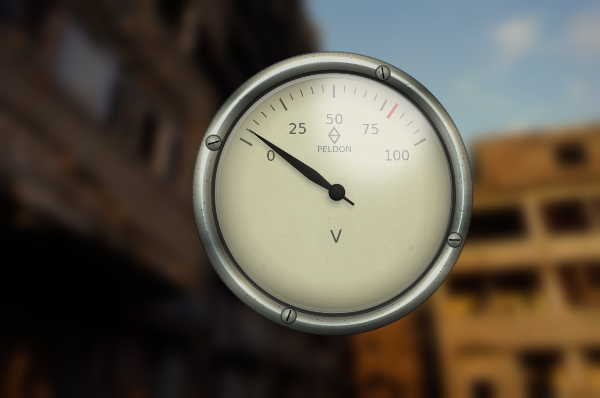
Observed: 5 (V)
